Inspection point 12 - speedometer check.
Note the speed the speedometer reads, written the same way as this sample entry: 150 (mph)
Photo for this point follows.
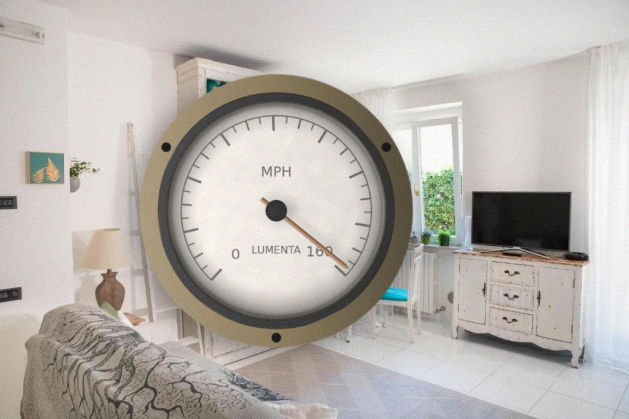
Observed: 157.5 (mph)
